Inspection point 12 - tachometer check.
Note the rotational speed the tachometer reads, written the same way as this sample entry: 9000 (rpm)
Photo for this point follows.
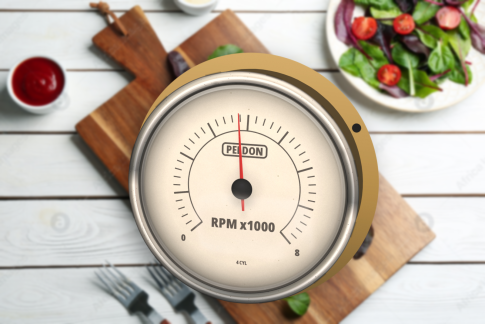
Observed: 3800 (rpm)
